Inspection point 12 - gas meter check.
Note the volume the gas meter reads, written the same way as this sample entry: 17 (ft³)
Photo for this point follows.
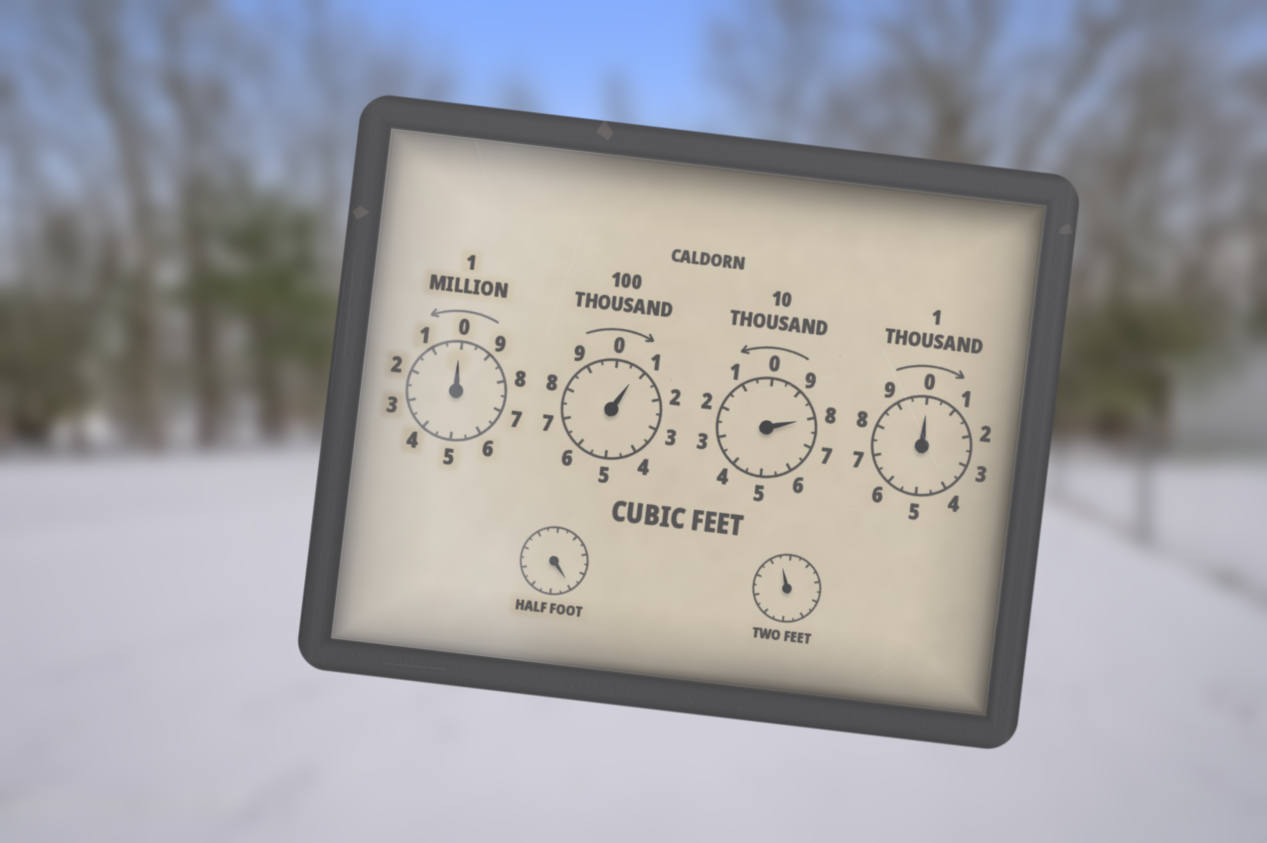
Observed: 8000 (ft³)
